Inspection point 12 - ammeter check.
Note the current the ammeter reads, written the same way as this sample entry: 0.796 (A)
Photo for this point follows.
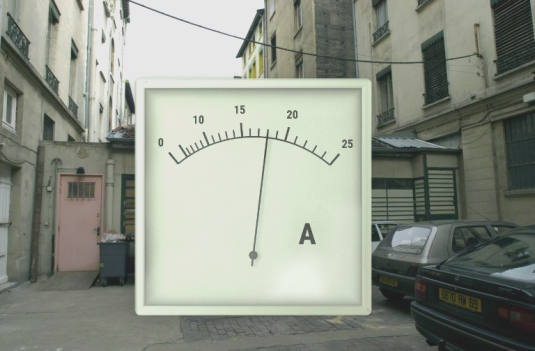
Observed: 18 (A)
